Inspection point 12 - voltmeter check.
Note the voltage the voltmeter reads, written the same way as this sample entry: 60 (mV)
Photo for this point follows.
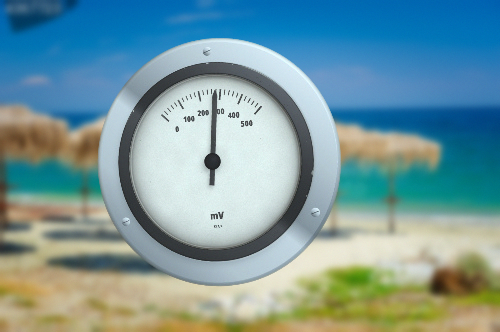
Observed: 280 (mV)
